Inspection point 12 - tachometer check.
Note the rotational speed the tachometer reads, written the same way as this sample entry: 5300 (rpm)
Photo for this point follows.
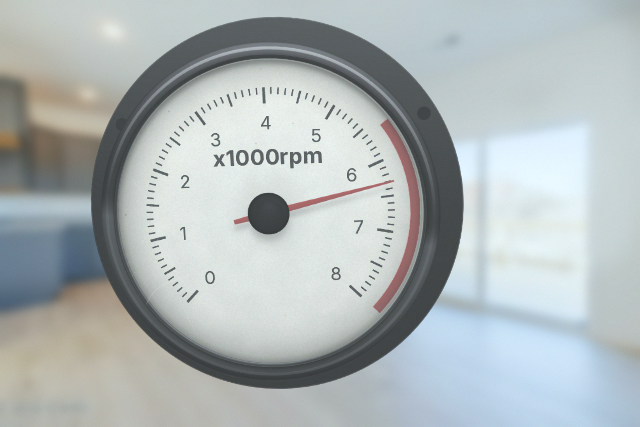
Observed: 6300 (rpm)
